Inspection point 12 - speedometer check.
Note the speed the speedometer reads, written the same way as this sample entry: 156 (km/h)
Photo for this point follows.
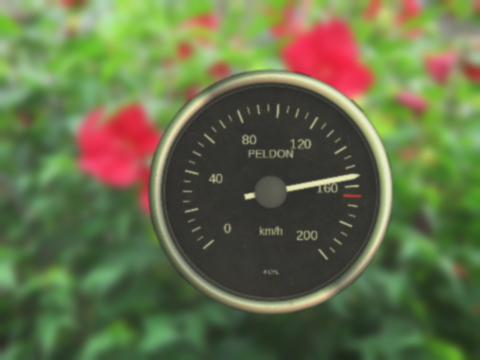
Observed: 155 (km/h)
